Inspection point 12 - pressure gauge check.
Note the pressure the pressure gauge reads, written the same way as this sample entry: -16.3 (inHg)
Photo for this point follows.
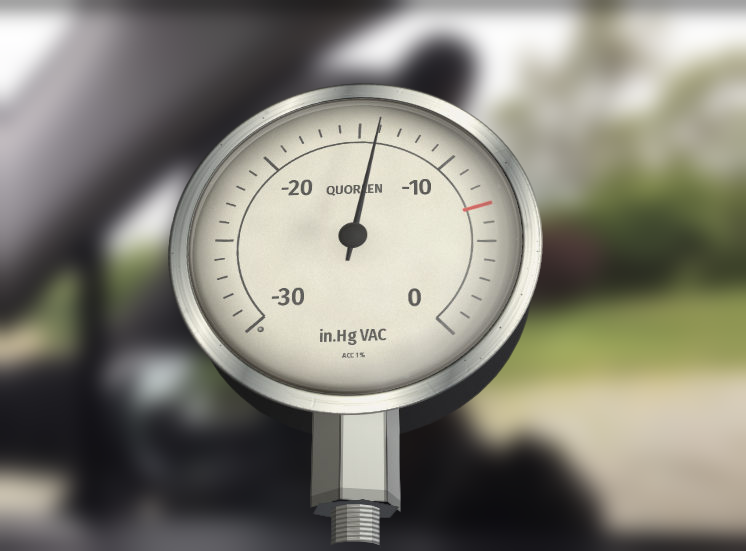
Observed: -14 (inHg)
